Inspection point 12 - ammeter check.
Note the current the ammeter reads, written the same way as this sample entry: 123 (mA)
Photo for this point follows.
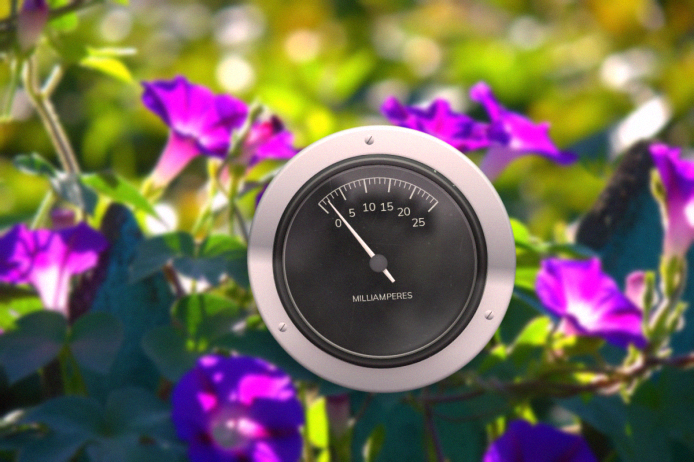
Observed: 2 (mA)
